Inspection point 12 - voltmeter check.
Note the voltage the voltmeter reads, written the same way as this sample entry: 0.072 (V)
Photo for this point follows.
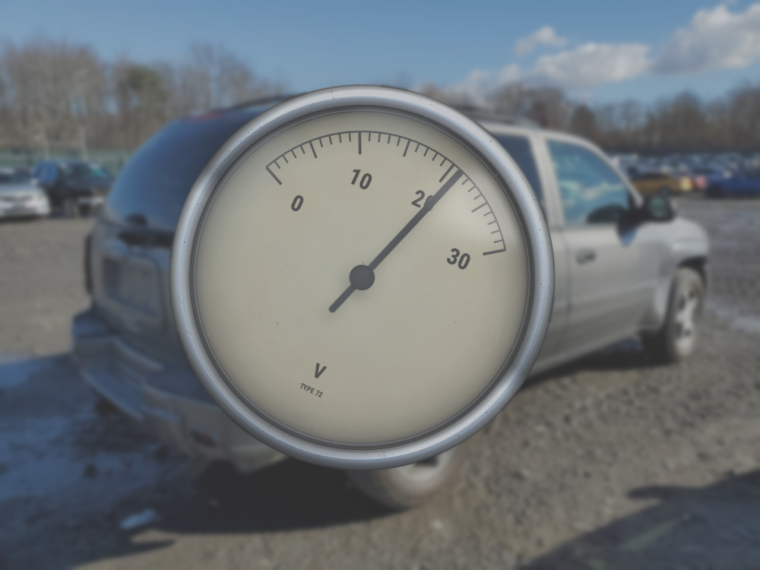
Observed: 21 (V)
